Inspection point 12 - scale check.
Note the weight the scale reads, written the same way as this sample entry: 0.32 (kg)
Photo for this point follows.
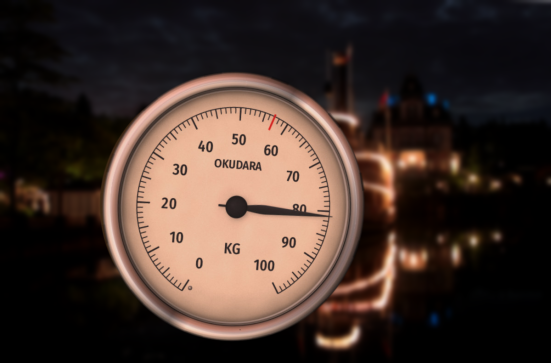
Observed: 81 (kg)
